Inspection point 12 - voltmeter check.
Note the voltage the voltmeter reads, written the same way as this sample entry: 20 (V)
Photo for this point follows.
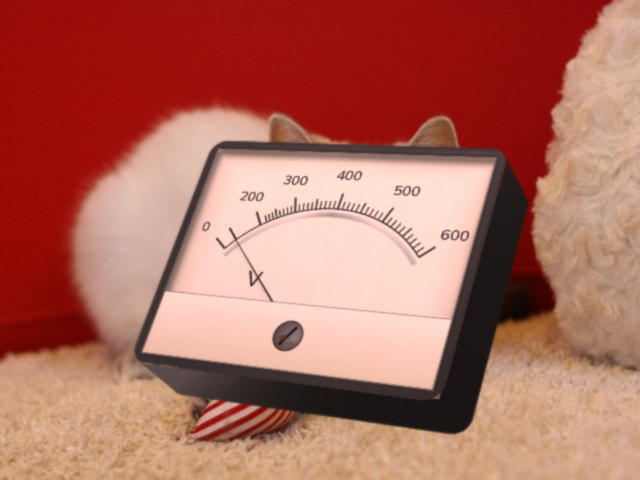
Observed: 100 (V)
